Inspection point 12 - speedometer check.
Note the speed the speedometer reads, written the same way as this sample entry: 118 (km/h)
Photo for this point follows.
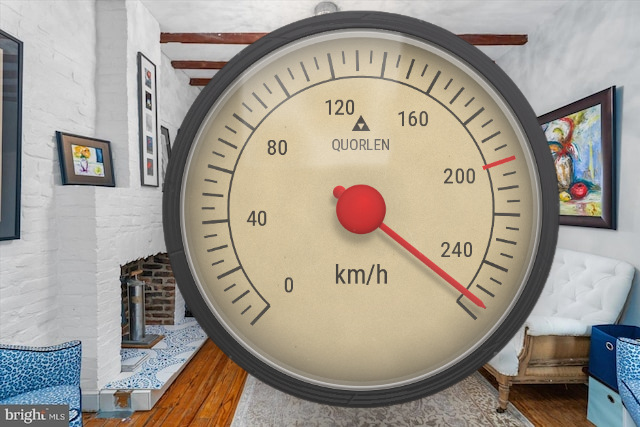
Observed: 255 (km/h)
